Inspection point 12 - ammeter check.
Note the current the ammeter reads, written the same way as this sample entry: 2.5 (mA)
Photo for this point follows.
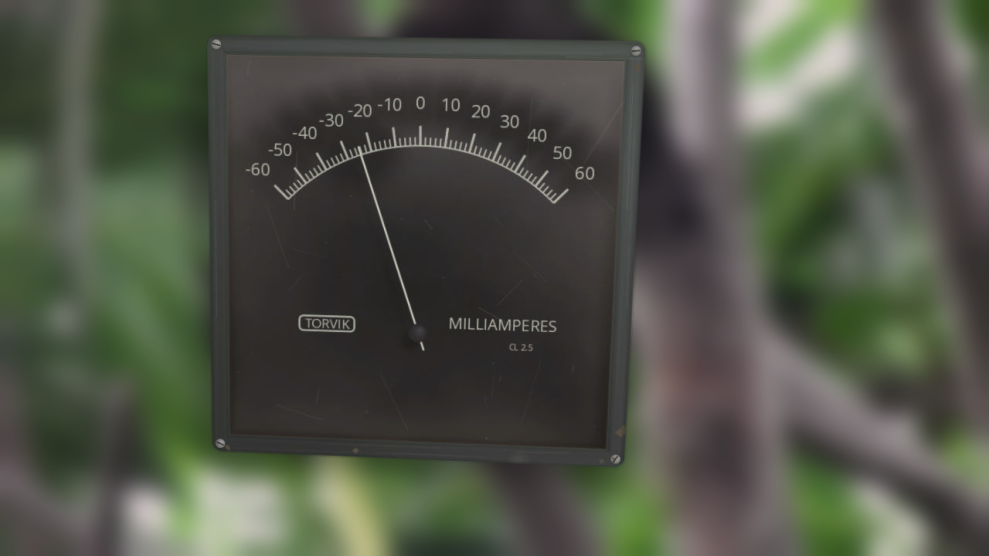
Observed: -24 (mA)
